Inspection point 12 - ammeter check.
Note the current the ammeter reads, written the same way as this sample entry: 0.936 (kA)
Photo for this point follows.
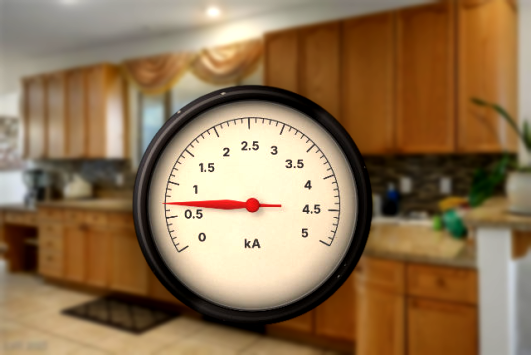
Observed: 0.7 (kA)
